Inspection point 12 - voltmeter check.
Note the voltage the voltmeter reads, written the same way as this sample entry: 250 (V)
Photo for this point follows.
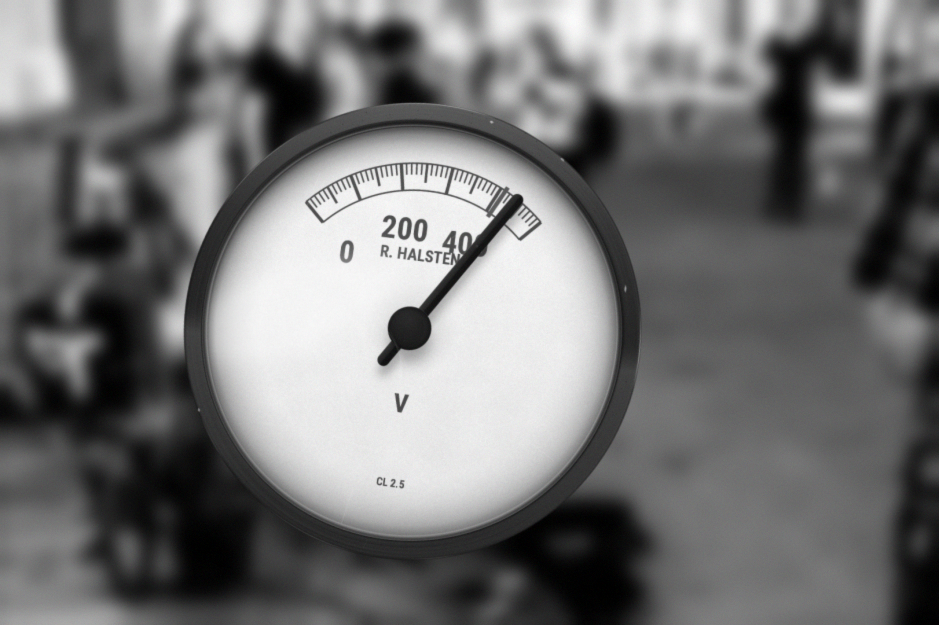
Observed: 440 (V)
